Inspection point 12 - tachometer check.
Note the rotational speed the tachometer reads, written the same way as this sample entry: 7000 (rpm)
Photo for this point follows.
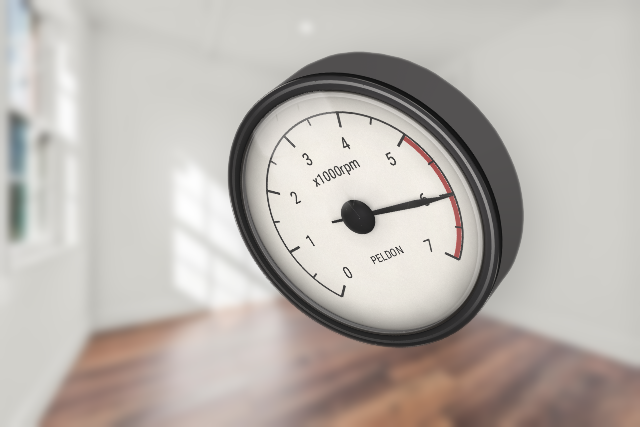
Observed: 6000 (rpm)
